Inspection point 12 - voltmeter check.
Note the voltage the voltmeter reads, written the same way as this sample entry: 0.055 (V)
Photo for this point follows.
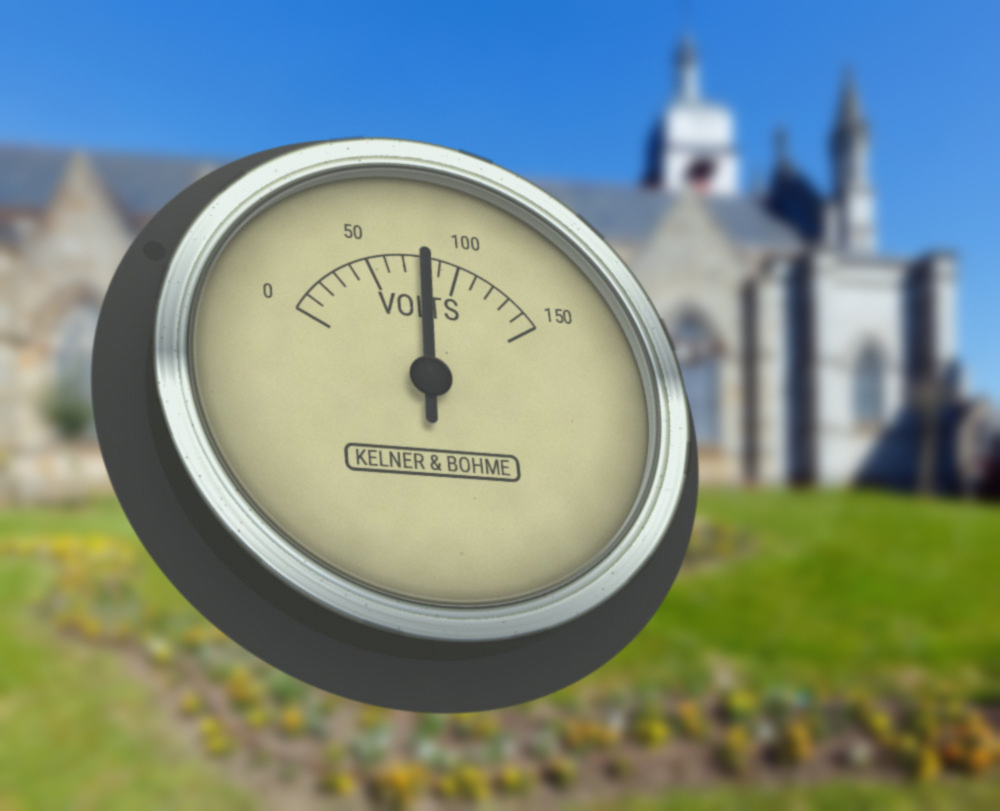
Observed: 80 (V)
